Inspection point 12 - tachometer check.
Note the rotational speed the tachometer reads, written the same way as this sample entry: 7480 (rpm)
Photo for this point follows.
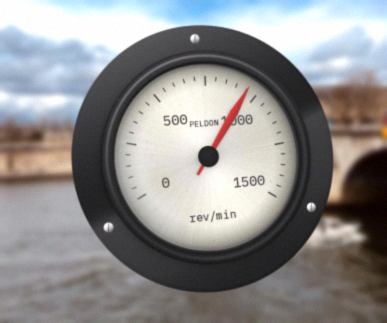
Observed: 950 (rpm)
